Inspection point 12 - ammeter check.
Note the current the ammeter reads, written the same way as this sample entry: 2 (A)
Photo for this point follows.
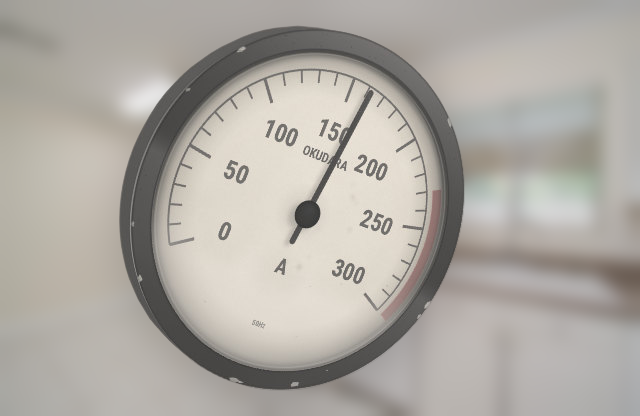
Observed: 160 (A)
